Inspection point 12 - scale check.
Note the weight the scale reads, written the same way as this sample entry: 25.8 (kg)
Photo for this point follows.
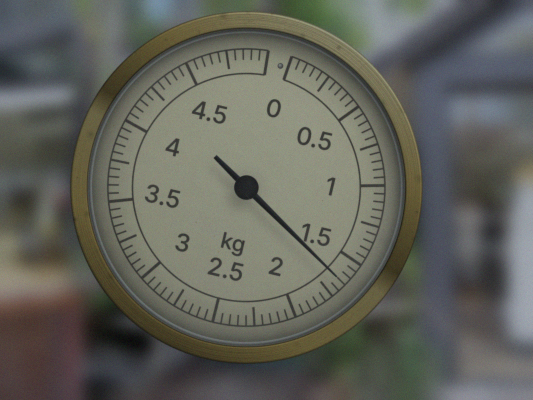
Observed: 1.65 (kg)
